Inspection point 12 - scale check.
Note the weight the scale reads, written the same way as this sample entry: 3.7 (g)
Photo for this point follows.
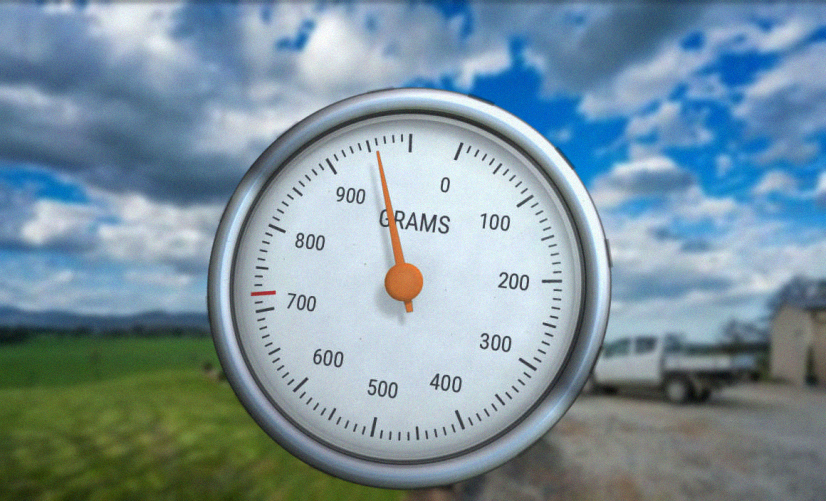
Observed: 960 (g)
